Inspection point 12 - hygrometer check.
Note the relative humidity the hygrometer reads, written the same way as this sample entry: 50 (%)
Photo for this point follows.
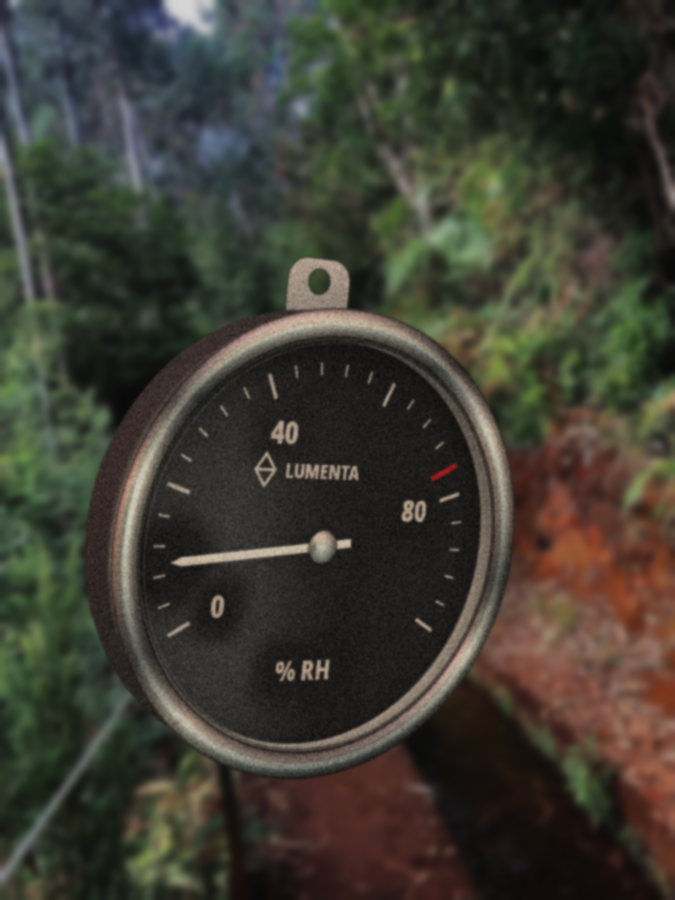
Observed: 10 (%)
